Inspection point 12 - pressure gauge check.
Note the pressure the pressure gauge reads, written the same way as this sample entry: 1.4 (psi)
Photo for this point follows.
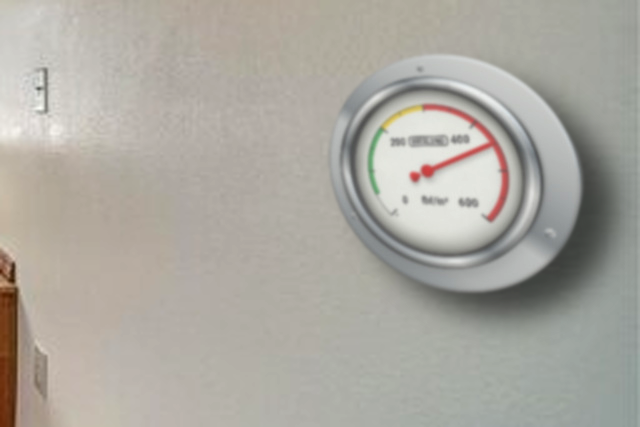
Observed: 450 (psi)
